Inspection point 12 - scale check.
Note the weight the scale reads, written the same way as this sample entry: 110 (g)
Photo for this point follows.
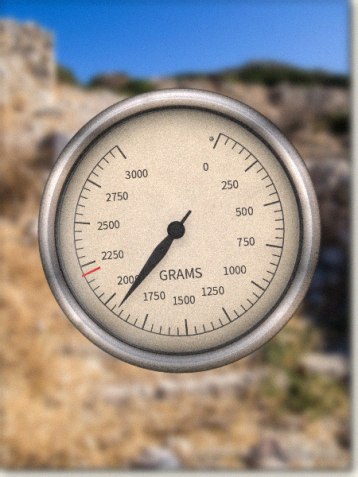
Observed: 1925 (g)
